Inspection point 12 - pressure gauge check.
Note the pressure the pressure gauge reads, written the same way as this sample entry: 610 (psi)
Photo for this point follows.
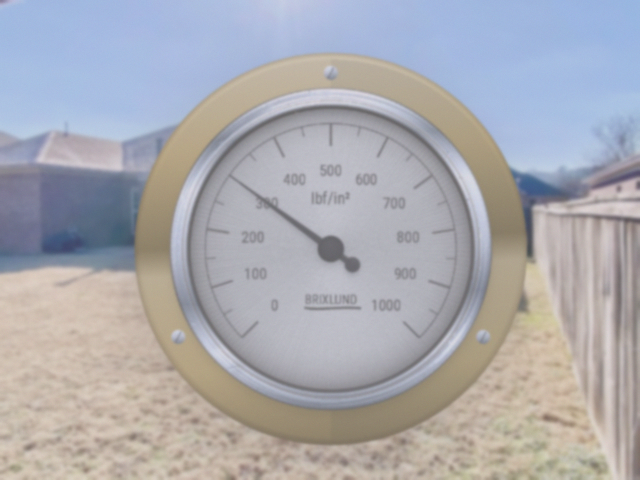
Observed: 300 (psi)
